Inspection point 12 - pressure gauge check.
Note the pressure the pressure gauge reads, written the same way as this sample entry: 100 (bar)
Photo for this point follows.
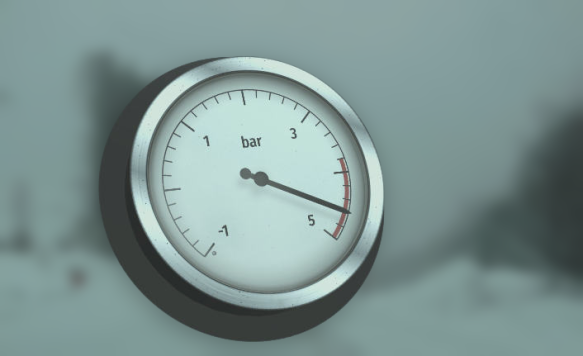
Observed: 4.6 (bar)
